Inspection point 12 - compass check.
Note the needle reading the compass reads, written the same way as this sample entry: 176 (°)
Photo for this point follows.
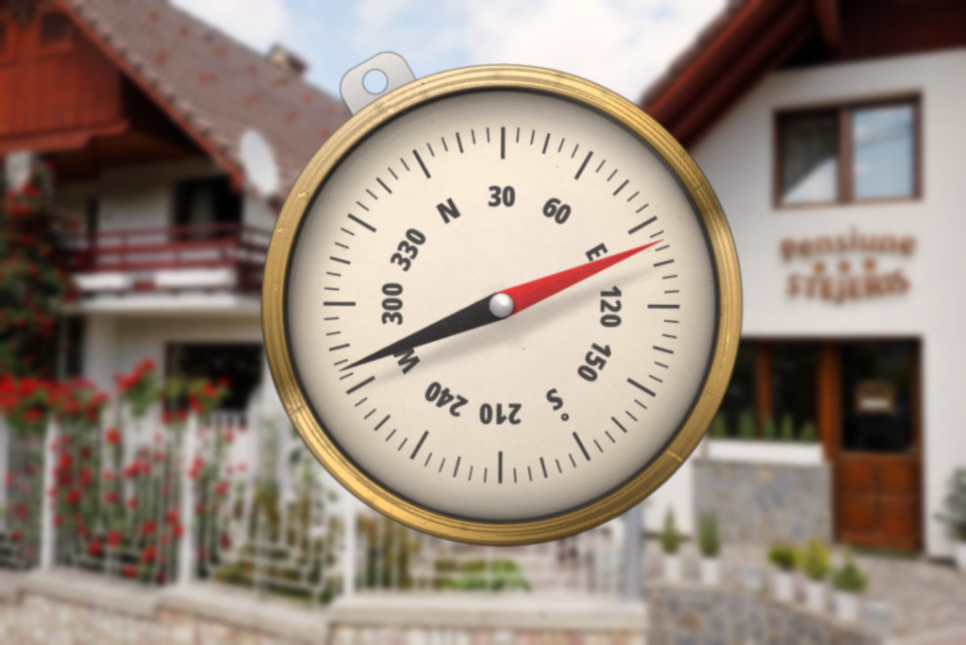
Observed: 97.5 (°)
